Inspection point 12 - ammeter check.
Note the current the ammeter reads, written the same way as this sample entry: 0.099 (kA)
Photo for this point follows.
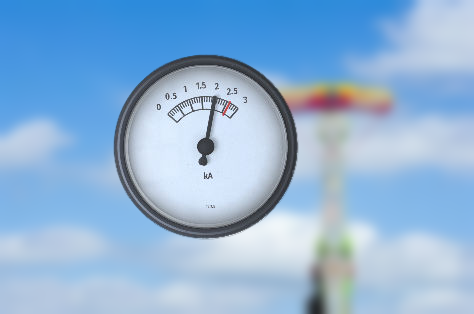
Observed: 2 (kA)
